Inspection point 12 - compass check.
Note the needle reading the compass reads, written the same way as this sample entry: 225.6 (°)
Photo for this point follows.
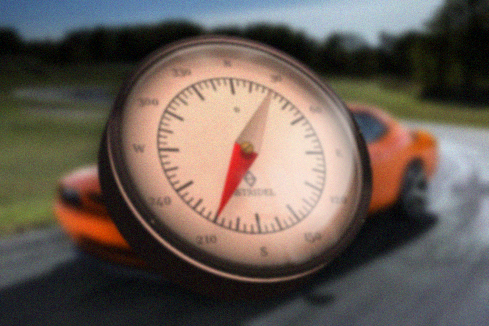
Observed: 210 (°)
